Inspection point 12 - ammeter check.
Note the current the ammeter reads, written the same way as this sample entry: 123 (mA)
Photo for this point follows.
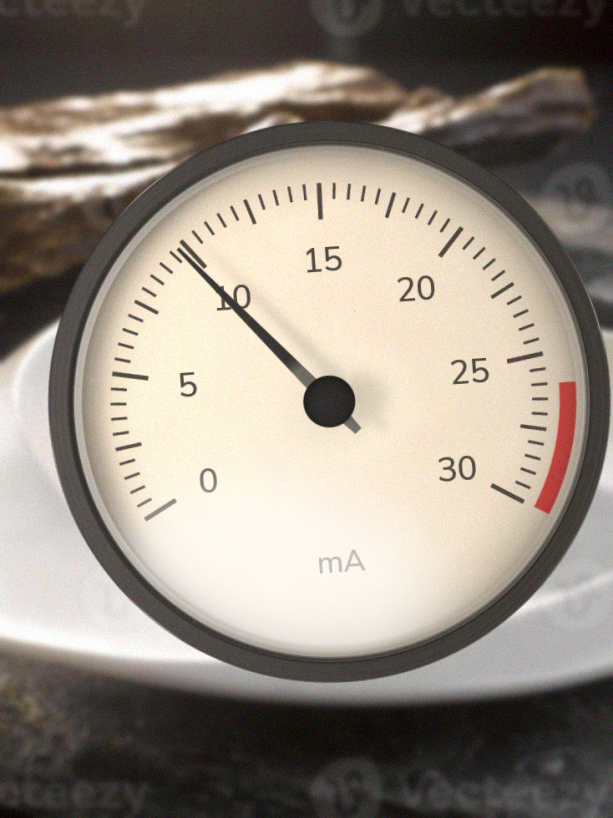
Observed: 9.75 (mA)
